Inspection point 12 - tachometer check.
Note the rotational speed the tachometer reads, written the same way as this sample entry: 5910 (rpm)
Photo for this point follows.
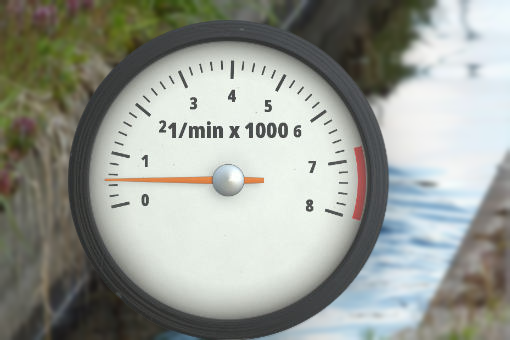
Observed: 500 (rpm)
